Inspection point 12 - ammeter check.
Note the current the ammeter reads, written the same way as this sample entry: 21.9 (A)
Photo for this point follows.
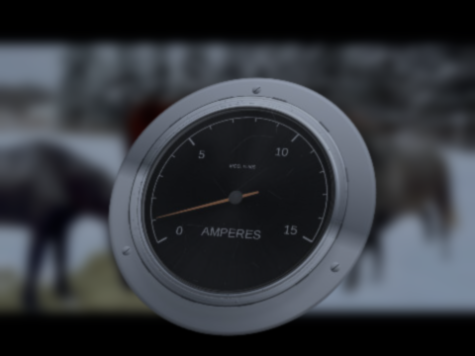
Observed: 1 (A)
